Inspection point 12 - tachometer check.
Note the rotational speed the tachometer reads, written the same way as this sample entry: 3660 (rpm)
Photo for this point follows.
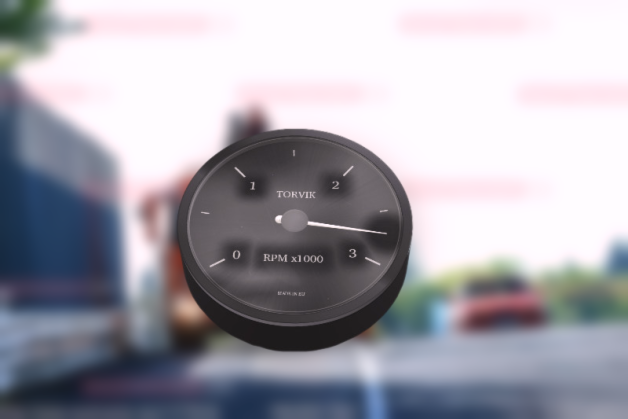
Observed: 2750 (rpm)
